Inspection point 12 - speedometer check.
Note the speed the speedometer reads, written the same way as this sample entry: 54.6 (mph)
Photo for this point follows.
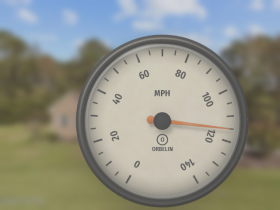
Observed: 115 (mph)
